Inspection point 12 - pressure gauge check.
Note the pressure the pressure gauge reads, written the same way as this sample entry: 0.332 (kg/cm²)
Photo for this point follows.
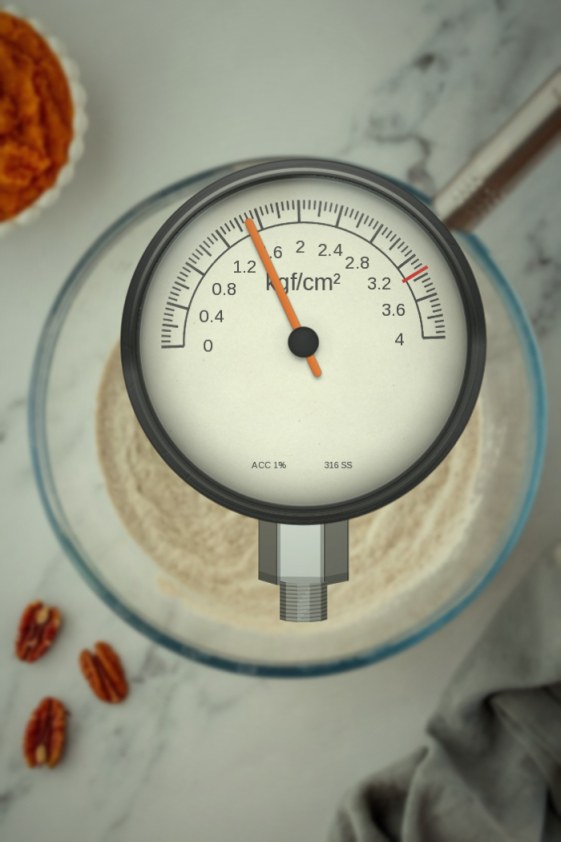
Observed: 1.5 (kg/cm²)
